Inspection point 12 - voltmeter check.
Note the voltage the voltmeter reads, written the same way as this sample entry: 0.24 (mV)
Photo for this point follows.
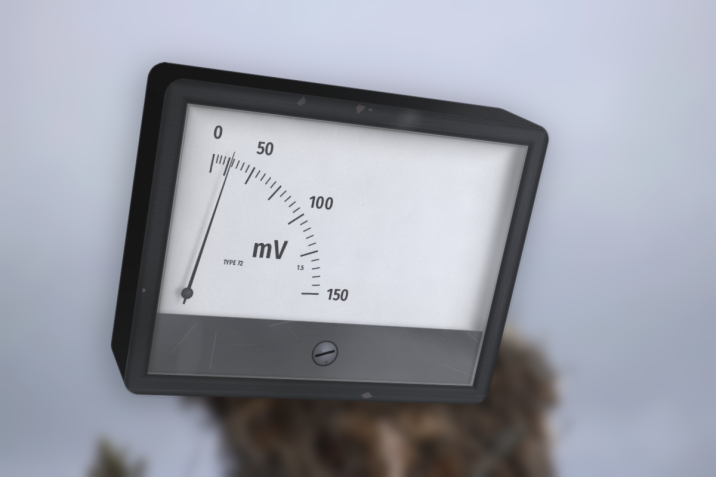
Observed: 25 (mV)
